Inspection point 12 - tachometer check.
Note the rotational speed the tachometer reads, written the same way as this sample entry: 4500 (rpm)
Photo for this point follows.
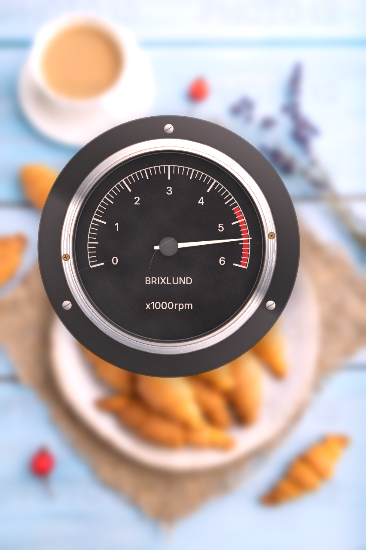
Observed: 5400 (rpm)
